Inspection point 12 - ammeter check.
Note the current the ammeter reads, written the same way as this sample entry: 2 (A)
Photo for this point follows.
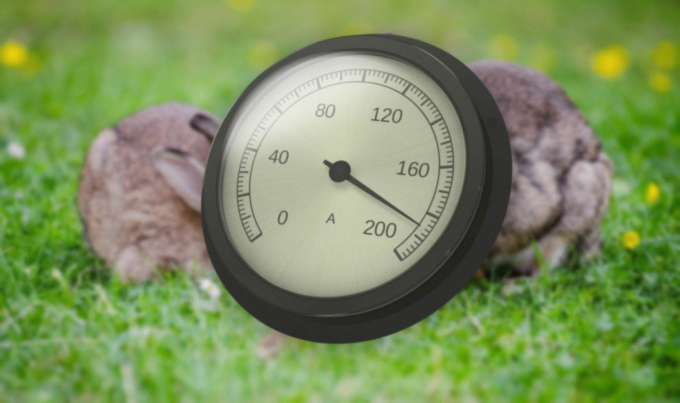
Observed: 186 (A)
